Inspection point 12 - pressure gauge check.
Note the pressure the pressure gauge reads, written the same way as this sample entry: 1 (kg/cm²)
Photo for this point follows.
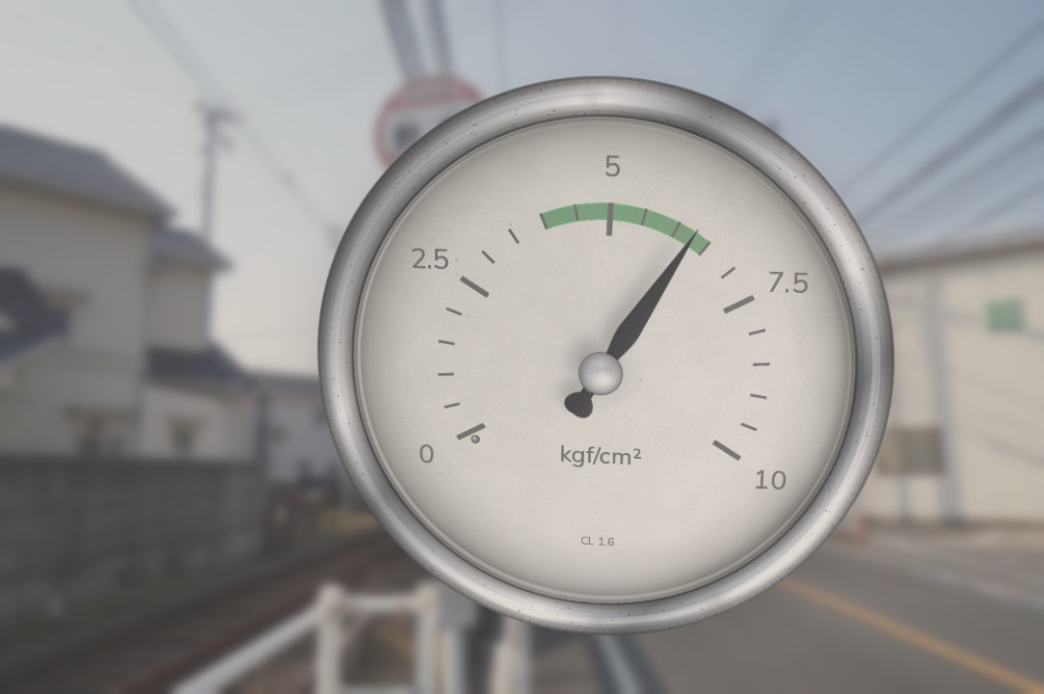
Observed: 6.25 (kg/cm²)
